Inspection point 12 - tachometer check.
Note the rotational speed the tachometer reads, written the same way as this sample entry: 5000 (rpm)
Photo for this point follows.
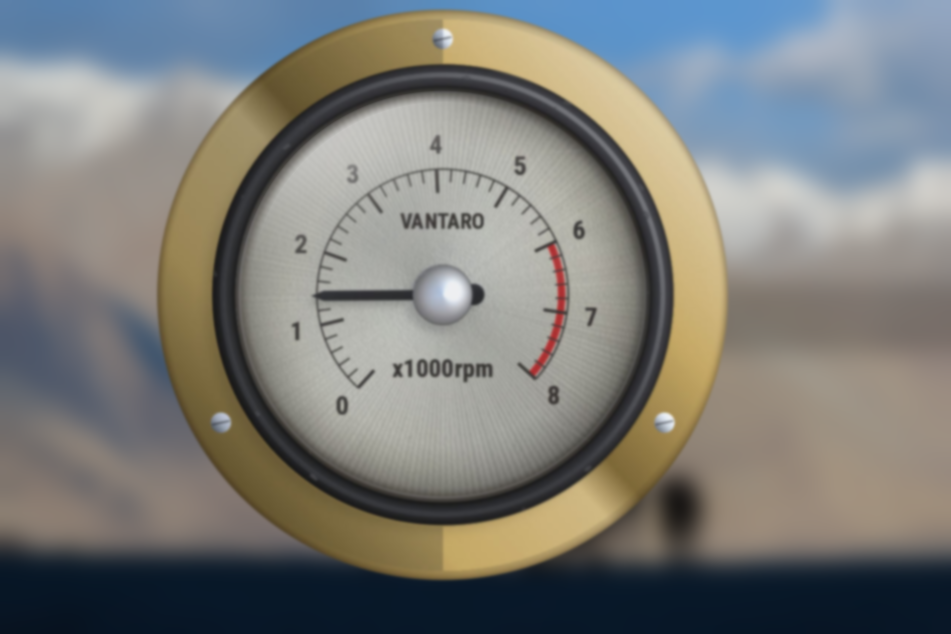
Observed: 1400 (rpm)
